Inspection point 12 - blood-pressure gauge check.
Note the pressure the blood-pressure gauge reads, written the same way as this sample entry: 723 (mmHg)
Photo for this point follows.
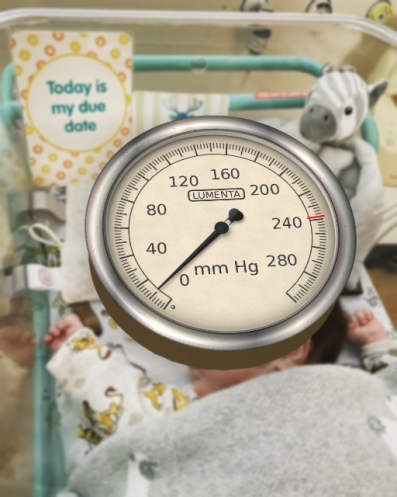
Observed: 10 (mmHg)
